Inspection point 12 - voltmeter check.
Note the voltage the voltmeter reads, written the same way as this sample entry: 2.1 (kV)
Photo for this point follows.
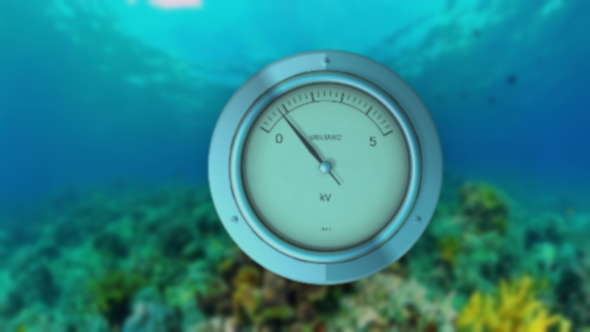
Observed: 0.8 (kV)
